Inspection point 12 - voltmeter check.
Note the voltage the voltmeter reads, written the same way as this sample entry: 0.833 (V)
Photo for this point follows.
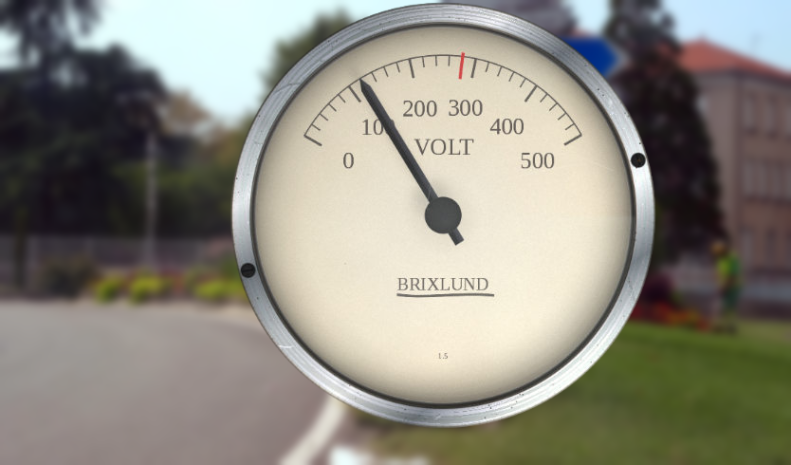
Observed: 120 (V)
